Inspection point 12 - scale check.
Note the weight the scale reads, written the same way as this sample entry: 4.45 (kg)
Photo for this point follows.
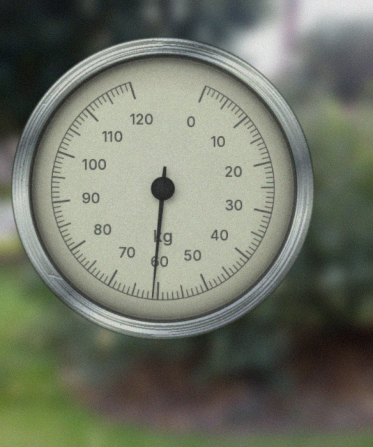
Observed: 61 (kg)
